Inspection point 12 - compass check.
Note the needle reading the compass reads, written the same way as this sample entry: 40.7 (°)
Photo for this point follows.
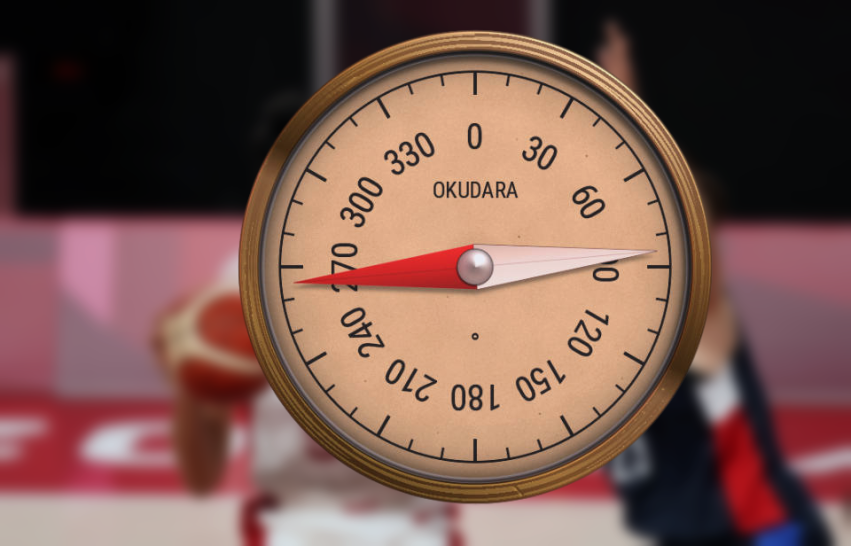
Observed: 265 (°)
